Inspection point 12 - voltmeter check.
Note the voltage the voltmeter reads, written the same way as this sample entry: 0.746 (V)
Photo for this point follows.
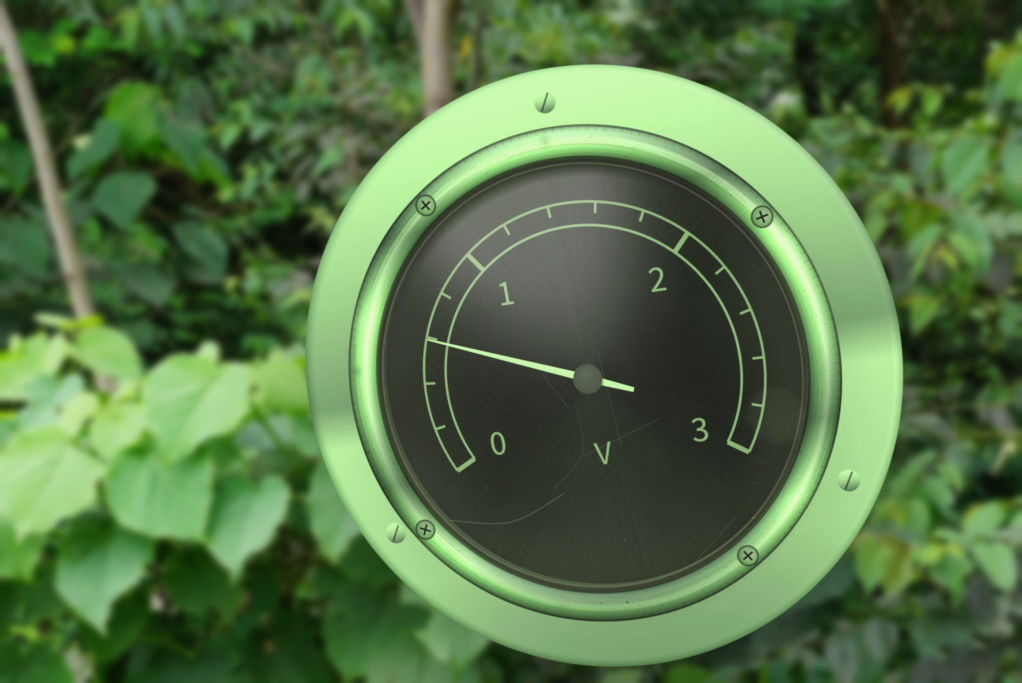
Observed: 0.6 (V)
